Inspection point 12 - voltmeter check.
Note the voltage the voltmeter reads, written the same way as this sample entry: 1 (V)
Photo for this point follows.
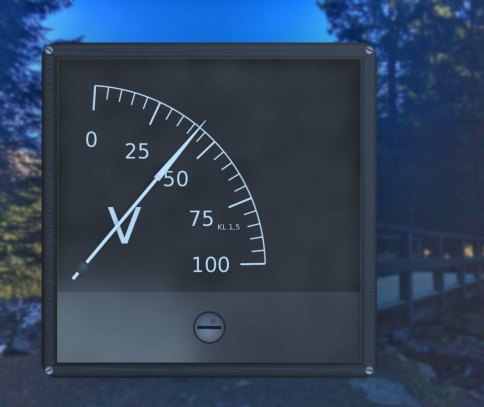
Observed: 42.5 (V)
